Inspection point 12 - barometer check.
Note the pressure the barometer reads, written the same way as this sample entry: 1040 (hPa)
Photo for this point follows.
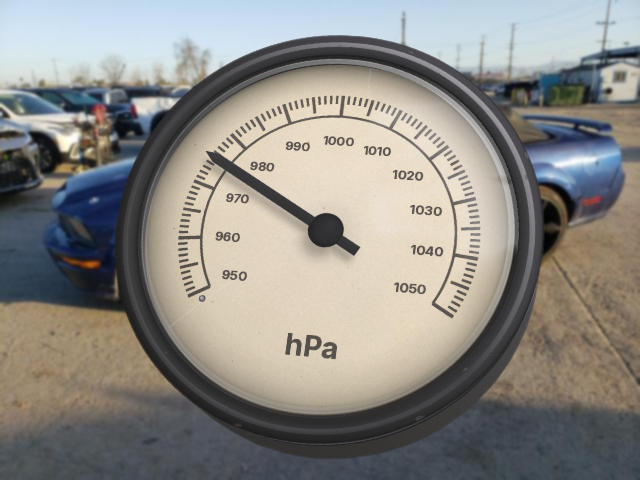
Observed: 975 (hPa)
